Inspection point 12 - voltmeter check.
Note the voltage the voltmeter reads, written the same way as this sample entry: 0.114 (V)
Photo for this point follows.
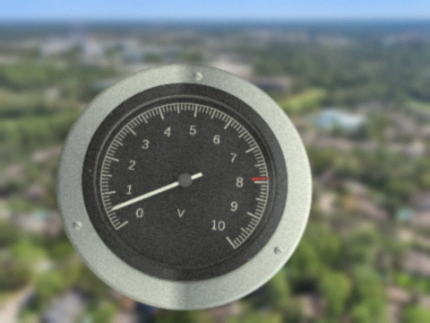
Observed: 0.5 (V)
